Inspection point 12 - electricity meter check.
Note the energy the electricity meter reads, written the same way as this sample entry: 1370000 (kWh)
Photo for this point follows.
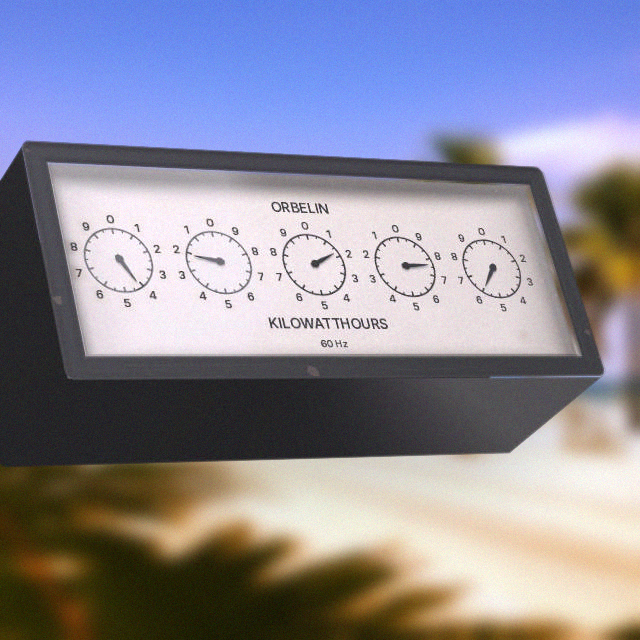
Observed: 42176 (kWh)
